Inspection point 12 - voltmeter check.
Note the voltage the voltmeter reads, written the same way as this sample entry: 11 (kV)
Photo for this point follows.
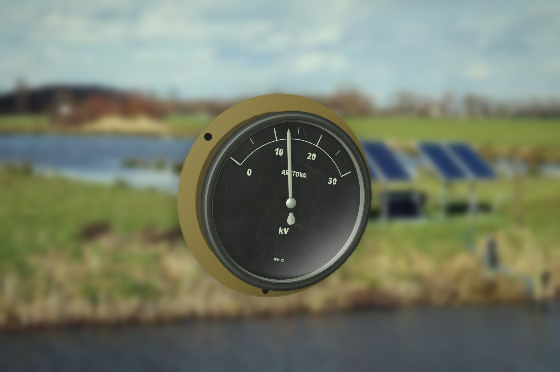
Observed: 12.5 (kV)
